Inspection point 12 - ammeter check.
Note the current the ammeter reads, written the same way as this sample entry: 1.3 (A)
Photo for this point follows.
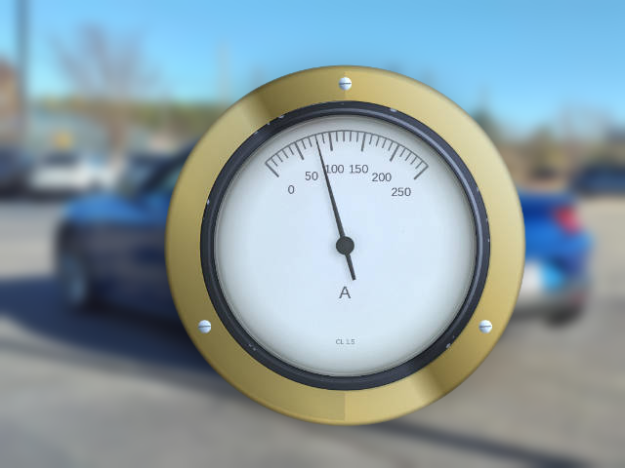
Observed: 80 (A)
